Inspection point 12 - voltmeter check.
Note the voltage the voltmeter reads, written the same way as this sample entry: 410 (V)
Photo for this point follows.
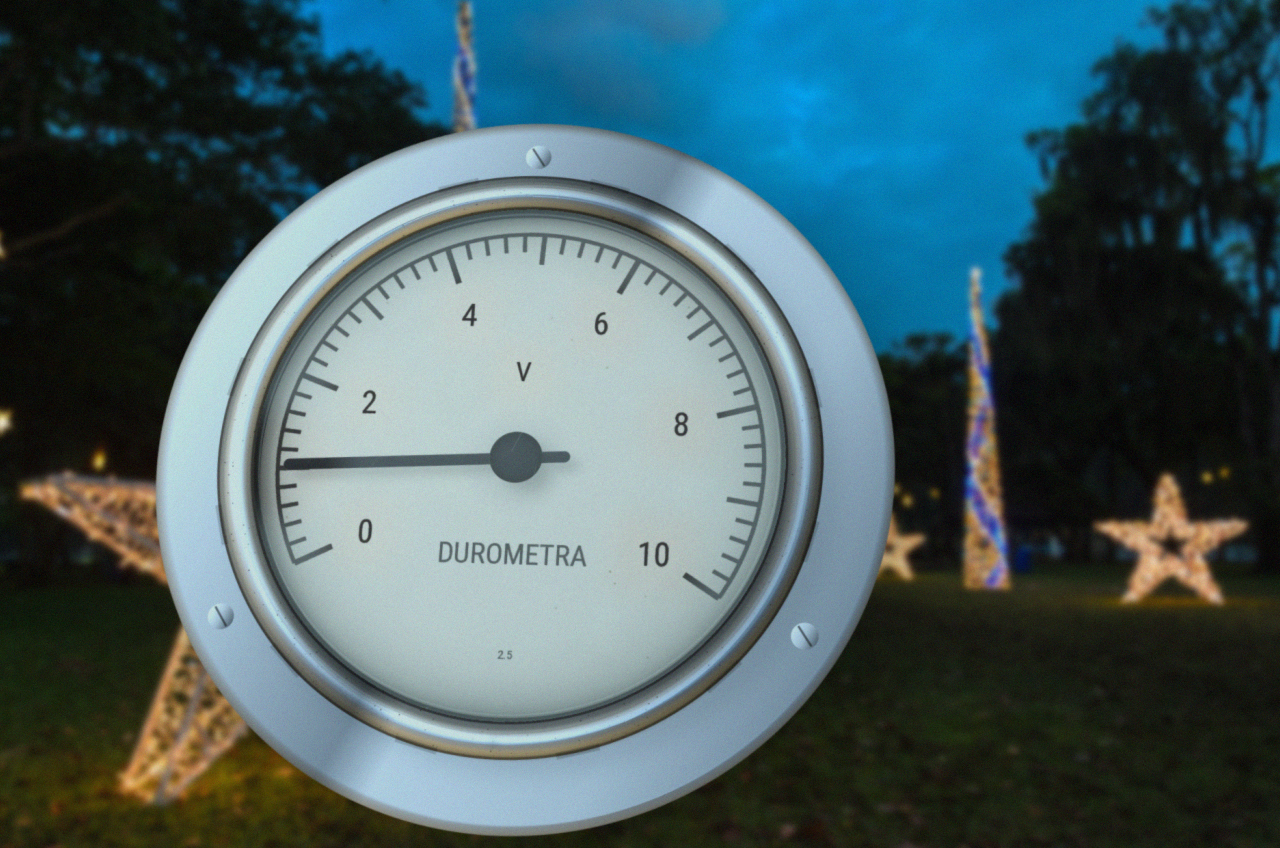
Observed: 1 (V)
